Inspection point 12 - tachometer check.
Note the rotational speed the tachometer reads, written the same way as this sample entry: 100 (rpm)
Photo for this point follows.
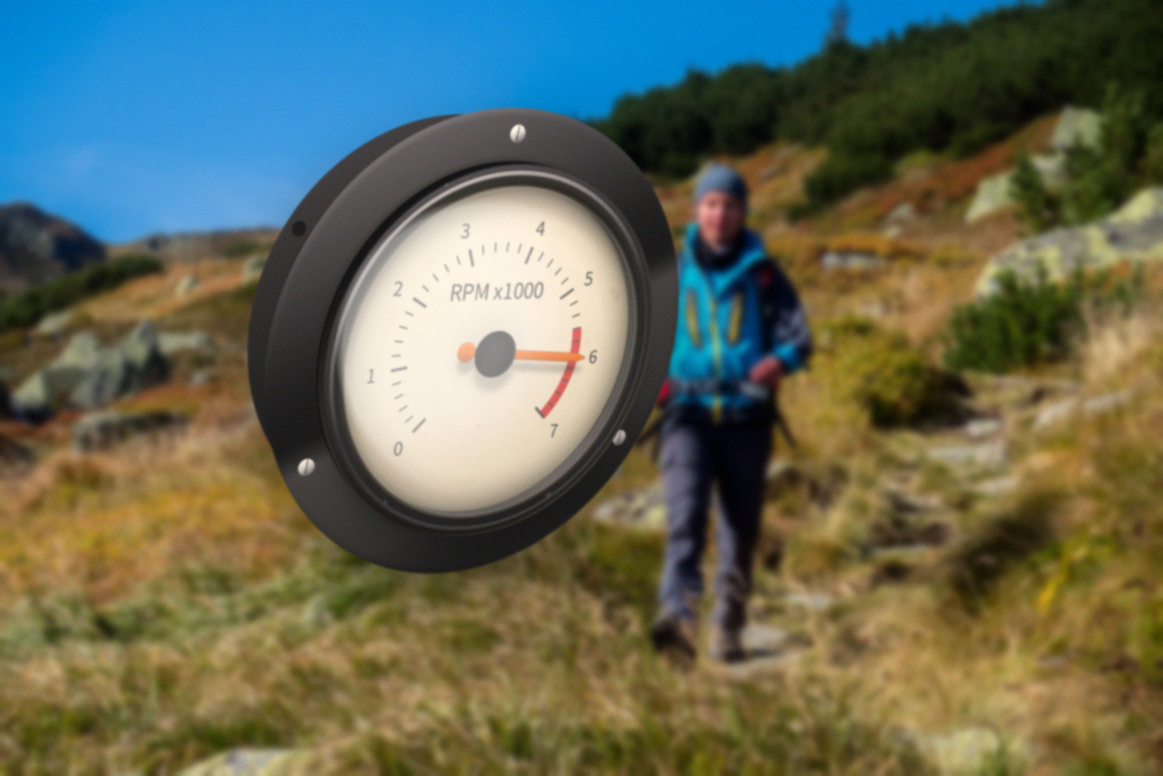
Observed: 6000 (rpm)
